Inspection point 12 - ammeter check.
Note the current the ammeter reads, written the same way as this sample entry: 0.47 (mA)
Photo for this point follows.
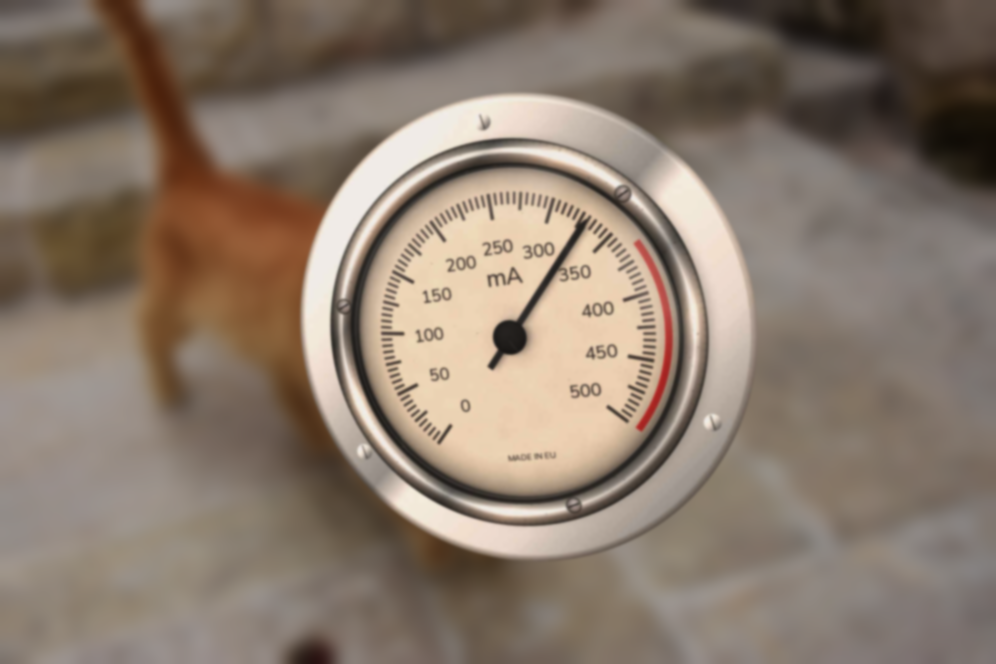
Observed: 330 (mA)
